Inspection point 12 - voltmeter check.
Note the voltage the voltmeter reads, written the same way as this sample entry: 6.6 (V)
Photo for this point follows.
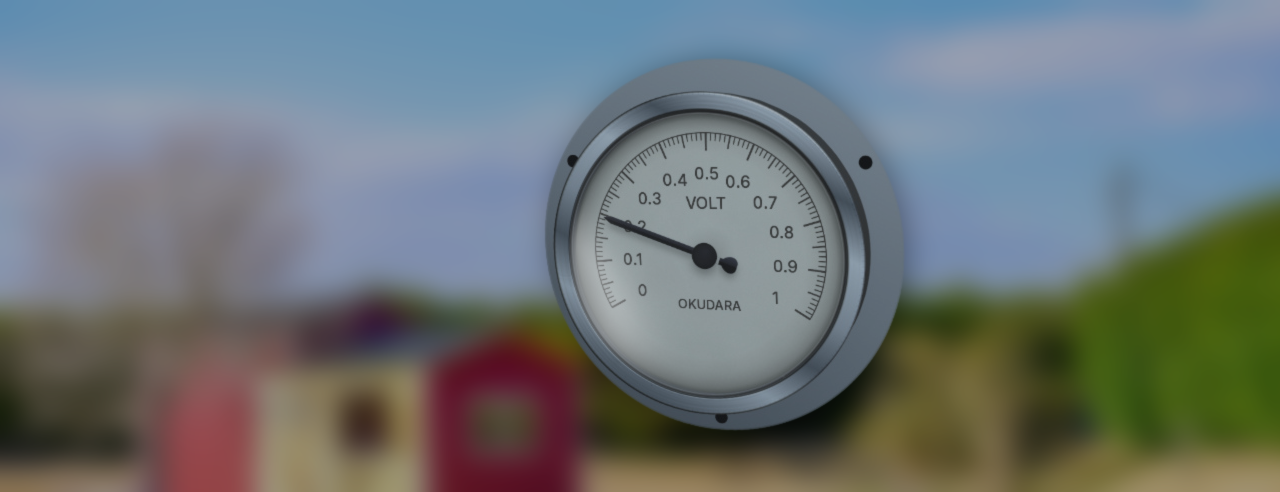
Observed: 0.2 (V)
